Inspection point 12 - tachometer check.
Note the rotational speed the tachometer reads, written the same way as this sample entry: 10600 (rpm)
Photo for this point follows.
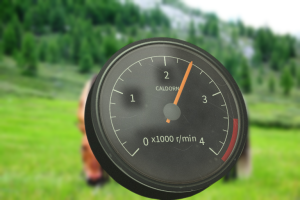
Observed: 2400 (rpm)
